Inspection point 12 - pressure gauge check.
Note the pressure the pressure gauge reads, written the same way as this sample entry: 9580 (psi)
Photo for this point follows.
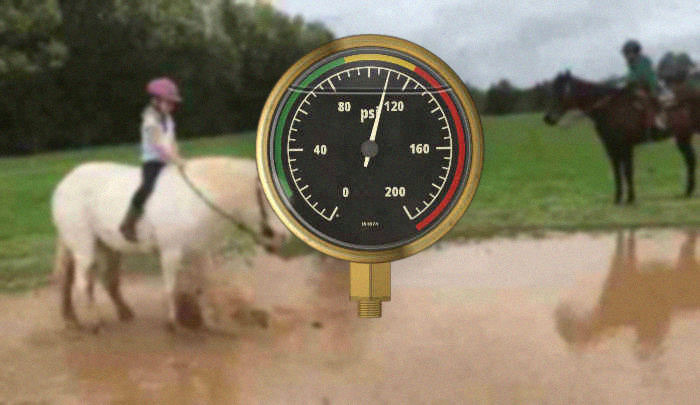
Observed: 110 (psi)
